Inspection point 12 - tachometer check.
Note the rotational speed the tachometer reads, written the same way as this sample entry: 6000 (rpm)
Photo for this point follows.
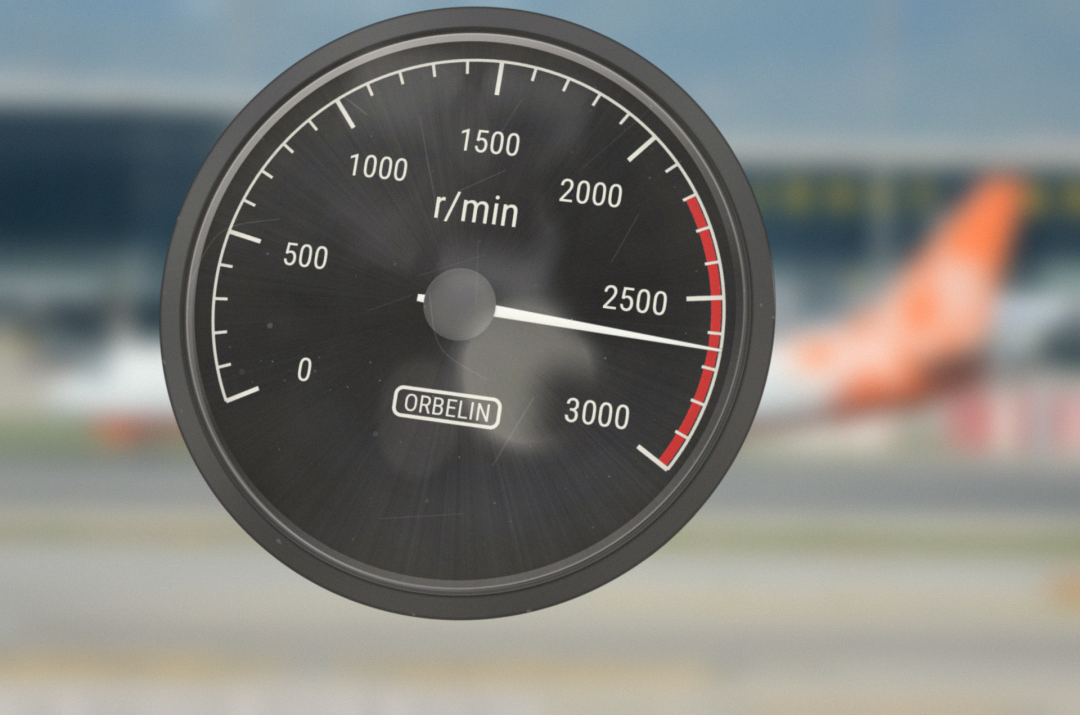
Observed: 2650 (rpm)
